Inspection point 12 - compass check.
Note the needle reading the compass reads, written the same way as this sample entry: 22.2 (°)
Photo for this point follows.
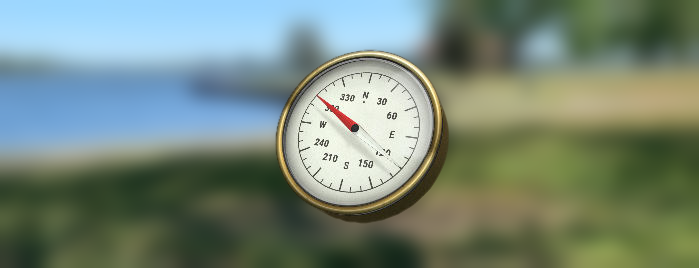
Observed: 300 (°)
